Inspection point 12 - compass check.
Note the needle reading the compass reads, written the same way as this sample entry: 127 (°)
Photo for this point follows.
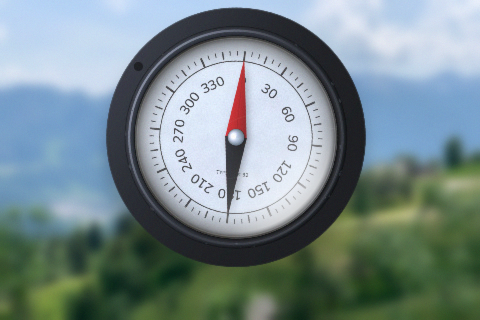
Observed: 0 (°)
